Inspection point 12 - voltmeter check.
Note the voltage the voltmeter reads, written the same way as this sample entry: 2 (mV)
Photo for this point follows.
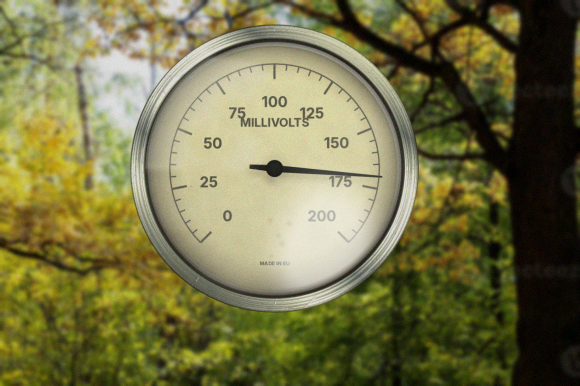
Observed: 170 (mV)
